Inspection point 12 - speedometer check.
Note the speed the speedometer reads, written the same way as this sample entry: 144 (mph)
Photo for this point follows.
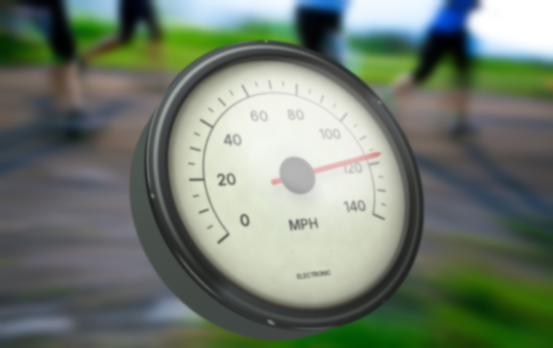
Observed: 117.5 (mph)
